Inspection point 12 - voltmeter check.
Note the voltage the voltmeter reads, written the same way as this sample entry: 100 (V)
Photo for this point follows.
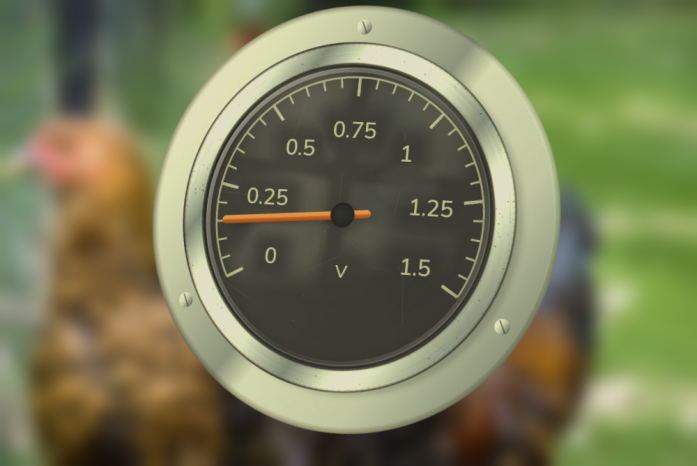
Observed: 0.15 (V)
